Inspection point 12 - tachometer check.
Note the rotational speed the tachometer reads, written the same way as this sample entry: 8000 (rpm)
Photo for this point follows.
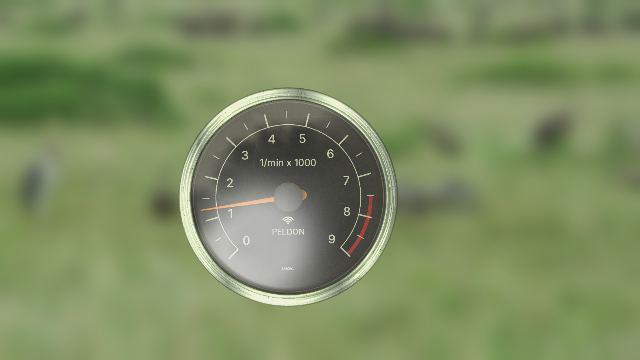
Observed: 1250 (rpm)
